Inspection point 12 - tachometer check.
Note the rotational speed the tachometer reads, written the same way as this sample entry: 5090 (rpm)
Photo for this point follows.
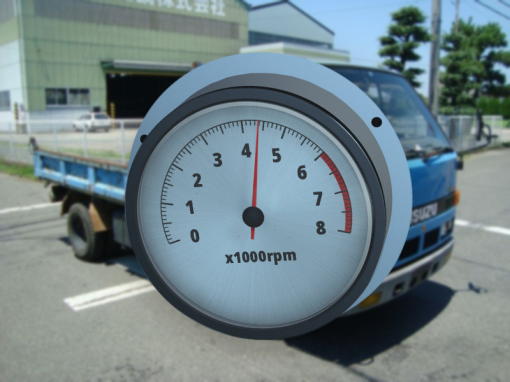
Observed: 4400 (rpm)
